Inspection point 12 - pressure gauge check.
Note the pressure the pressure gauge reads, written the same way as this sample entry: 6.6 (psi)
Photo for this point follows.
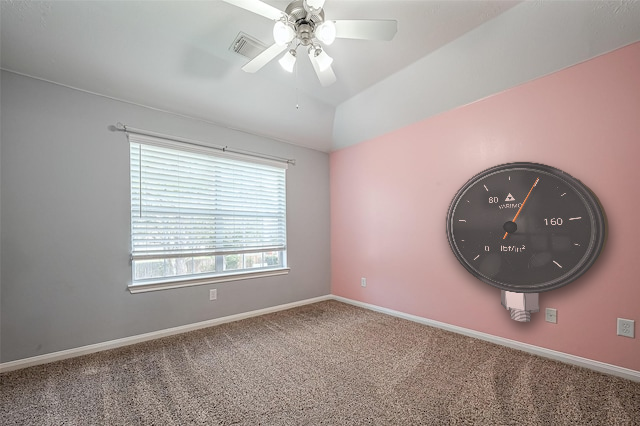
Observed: 120 (psi)
